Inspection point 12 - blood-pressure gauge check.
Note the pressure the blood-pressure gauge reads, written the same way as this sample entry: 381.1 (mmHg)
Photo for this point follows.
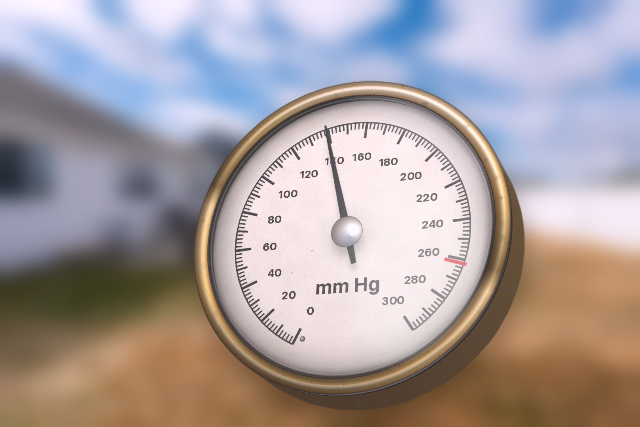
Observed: 140 (mmHg)
